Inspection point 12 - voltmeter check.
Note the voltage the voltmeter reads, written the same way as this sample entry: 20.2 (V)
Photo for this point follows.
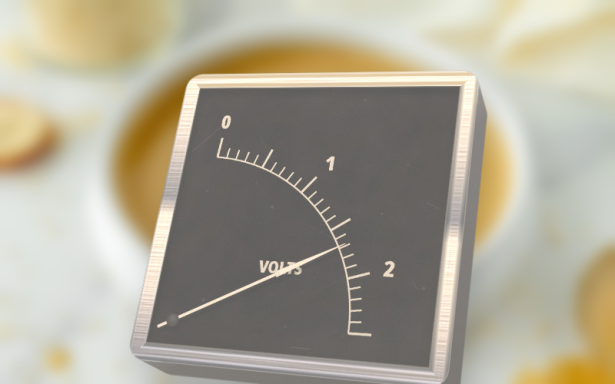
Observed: 1.7 (V)
